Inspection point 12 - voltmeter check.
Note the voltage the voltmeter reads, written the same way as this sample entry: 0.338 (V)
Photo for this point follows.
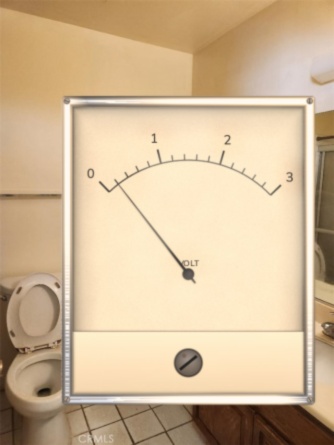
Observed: 0.2 (V)
